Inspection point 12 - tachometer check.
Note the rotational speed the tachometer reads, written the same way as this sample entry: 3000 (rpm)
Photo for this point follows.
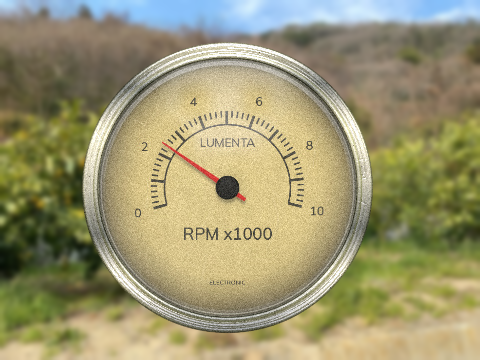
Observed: 2400 (rpm)
